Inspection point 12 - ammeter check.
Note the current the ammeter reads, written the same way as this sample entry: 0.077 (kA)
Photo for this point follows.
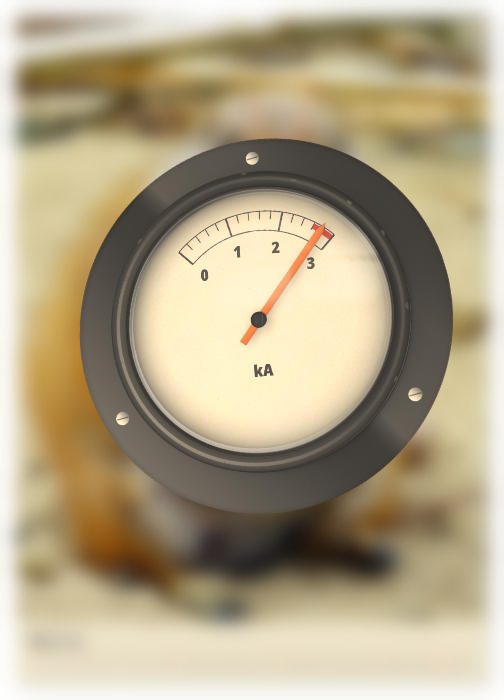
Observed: 2.8 (kA)
